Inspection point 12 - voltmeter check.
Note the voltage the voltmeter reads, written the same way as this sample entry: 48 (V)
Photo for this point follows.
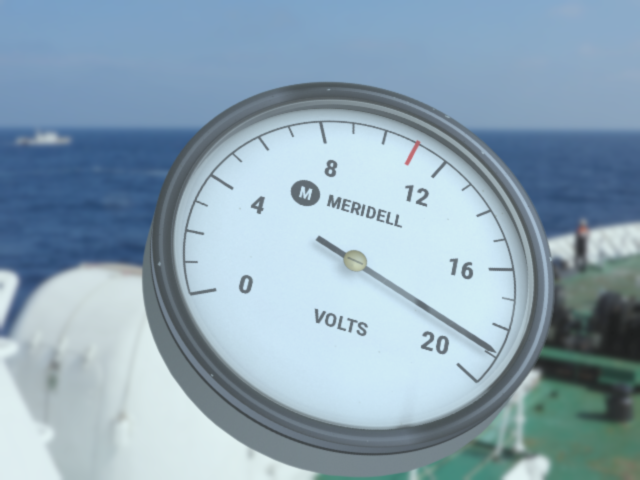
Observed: 19 (V)
